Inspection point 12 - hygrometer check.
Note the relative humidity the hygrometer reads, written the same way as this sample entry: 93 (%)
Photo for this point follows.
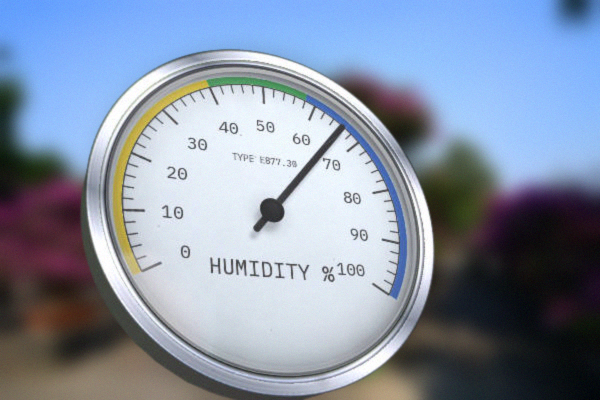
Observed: 66 (%)
